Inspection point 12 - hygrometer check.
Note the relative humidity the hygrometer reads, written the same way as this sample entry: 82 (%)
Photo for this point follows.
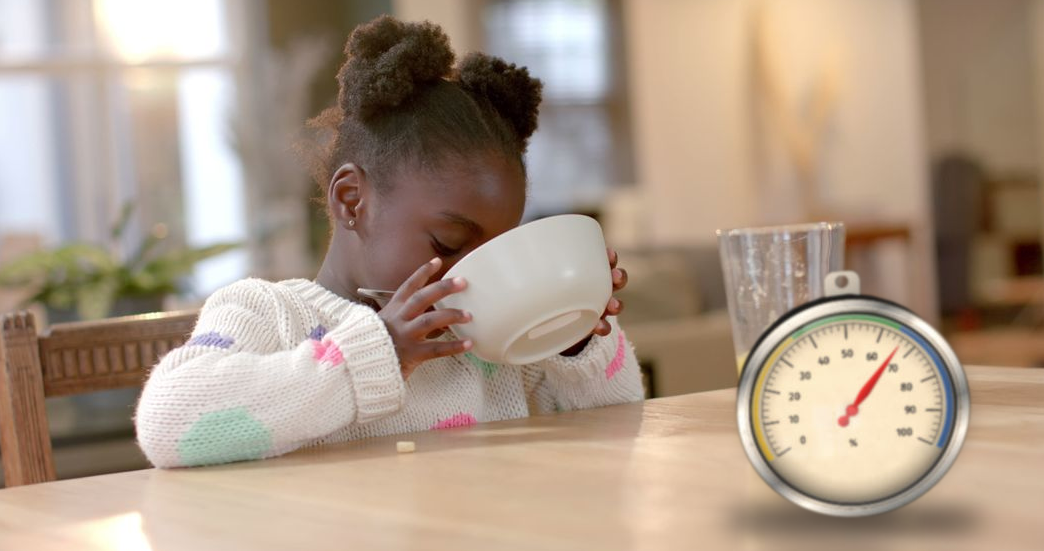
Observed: 66 (%)
